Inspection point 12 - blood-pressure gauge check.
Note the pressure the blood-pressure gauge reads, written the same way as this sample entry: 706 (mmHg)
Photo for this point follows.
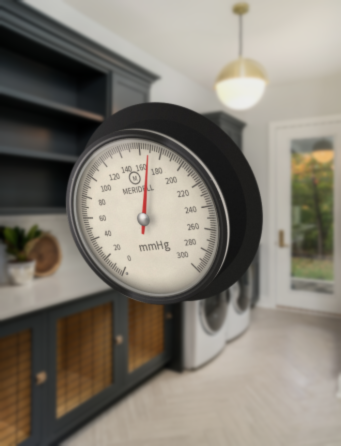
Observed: 170 (mmHg)
